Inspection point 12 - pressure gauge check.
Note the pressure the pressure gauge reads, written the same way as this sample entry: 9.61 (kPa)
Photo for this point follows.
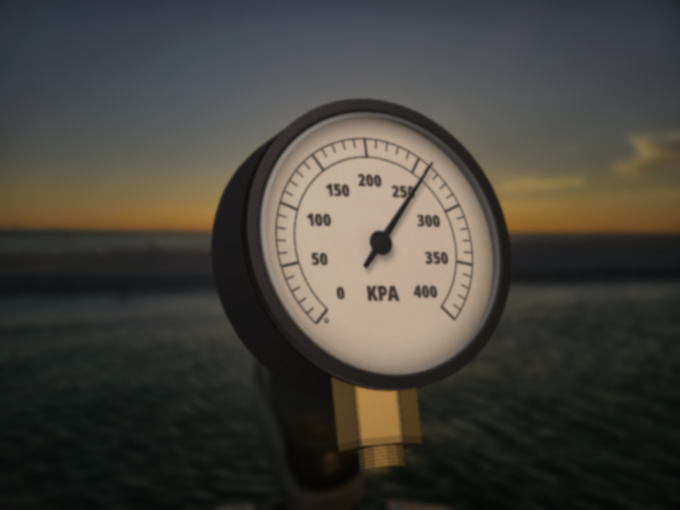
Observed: 260 (kPa)
